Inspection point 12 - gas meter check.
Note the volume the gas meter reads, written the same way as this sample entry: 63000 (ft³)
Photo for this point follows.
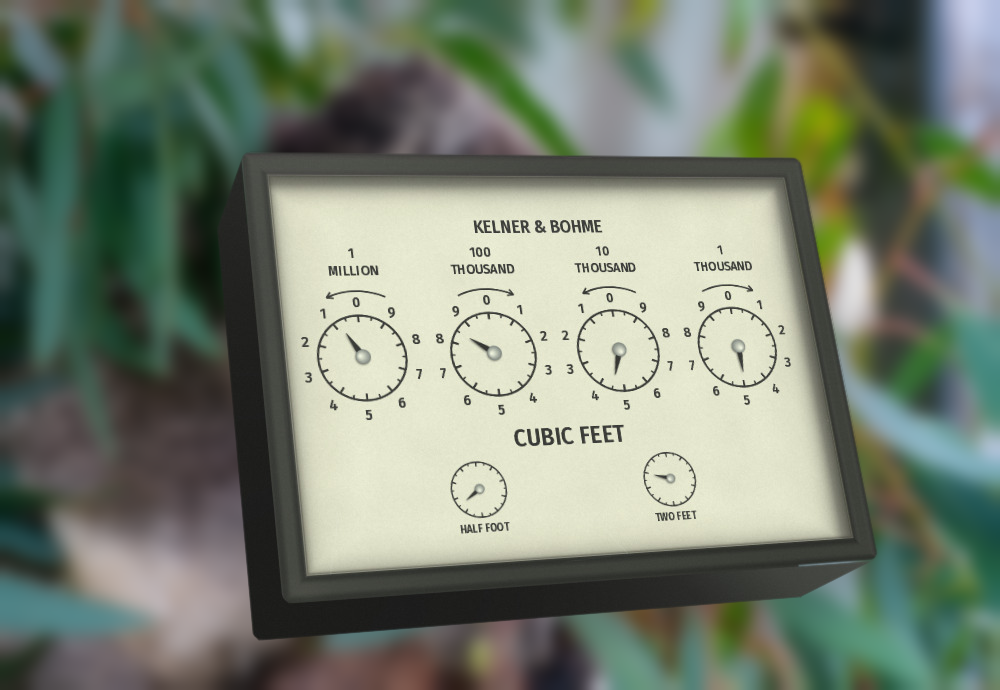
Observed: 84500 (ft³)
